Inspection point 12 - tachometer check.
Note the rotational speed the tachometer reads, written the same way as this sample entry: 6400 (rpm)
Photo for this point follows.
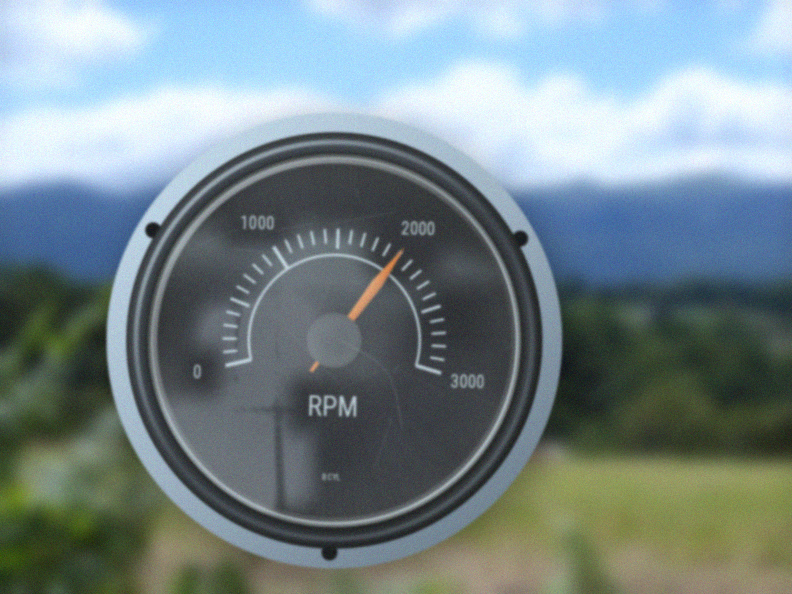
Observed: 2000 (rpm)
